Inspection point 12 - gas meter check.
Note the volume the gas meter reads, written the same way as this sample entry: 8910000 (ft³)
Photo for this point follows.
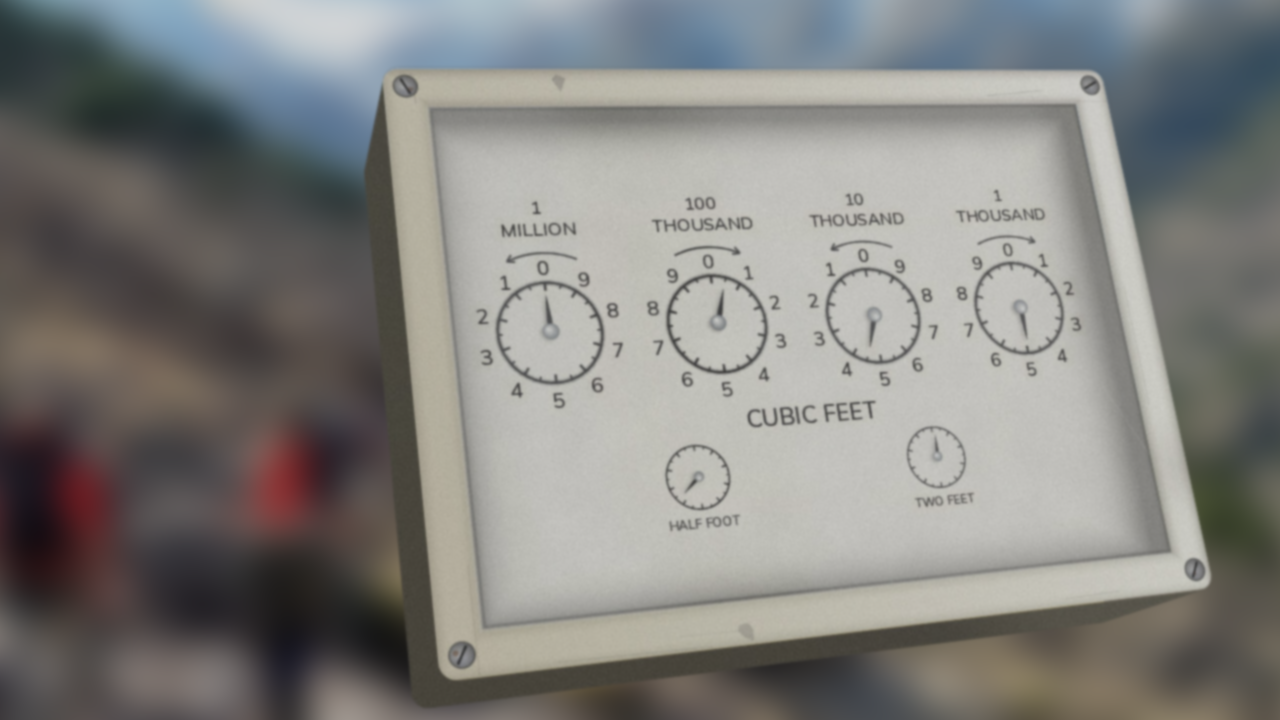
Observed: 4500 (ft³)
